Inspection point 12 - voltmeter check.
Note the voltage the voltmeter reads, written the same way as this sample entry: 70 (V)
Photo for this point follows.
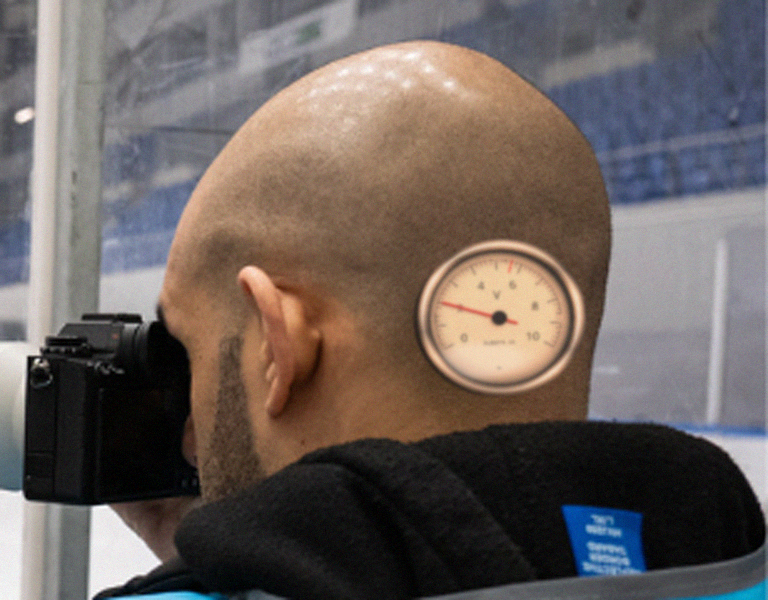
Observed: 2 (V)
